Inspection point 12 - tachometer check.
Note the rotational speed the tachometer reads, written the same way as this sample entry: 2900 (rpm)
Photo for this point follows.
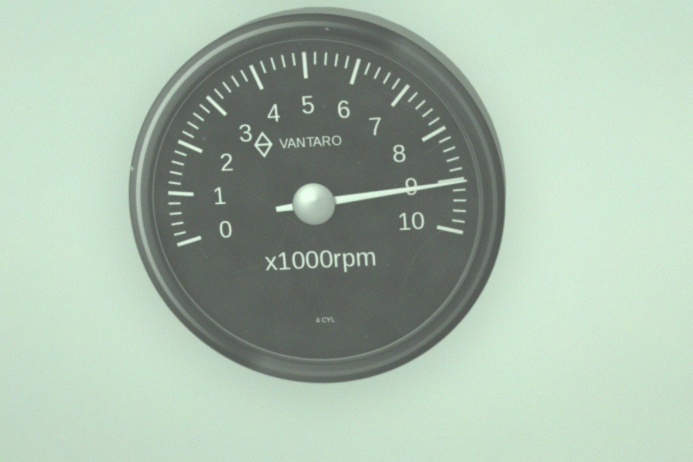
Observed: 9000 (rpm)
